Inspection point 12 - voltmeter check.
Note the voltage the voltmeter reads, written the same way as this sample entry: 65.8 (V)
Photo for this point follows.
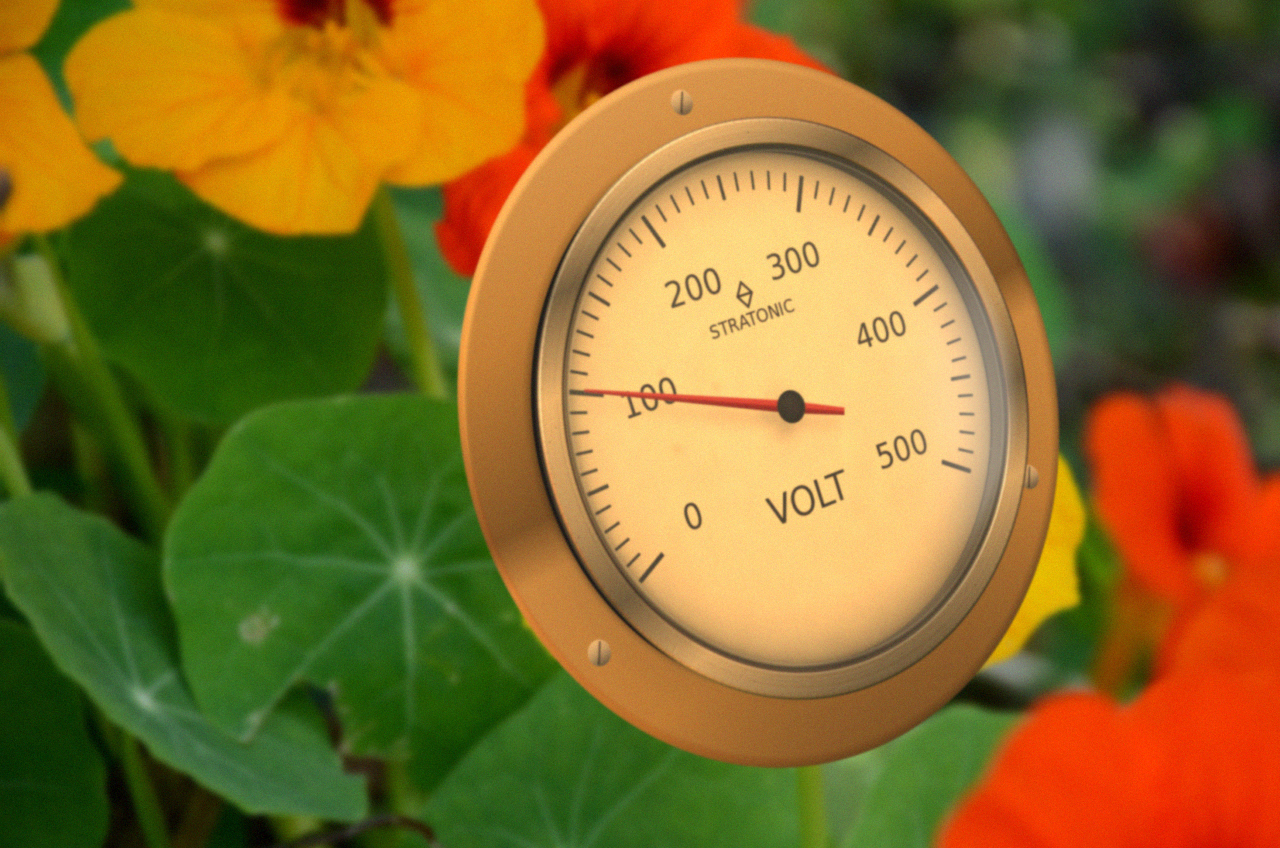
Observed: 100 (V)
